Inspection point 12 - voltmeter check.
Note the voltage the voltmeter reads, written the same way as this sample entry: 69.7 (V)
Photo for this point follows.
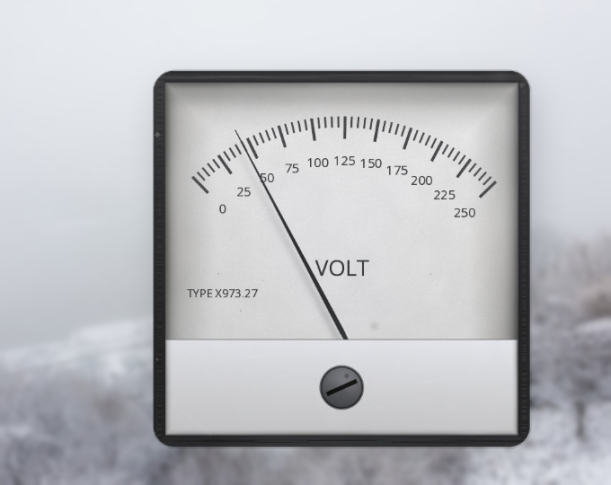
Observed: 45 (V)
